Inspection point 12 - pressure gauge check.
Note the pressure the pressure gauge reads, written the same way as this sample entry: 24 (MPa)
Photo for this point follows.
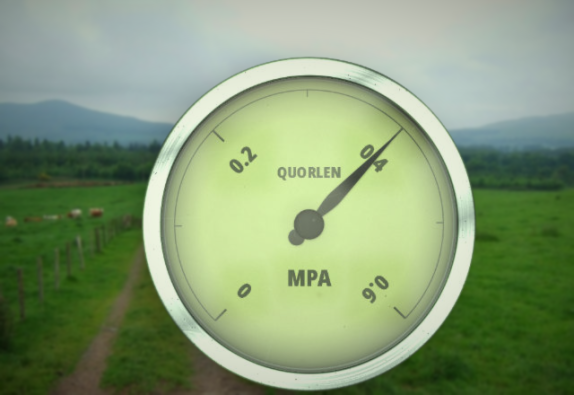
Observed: 0.4 (MPa)
